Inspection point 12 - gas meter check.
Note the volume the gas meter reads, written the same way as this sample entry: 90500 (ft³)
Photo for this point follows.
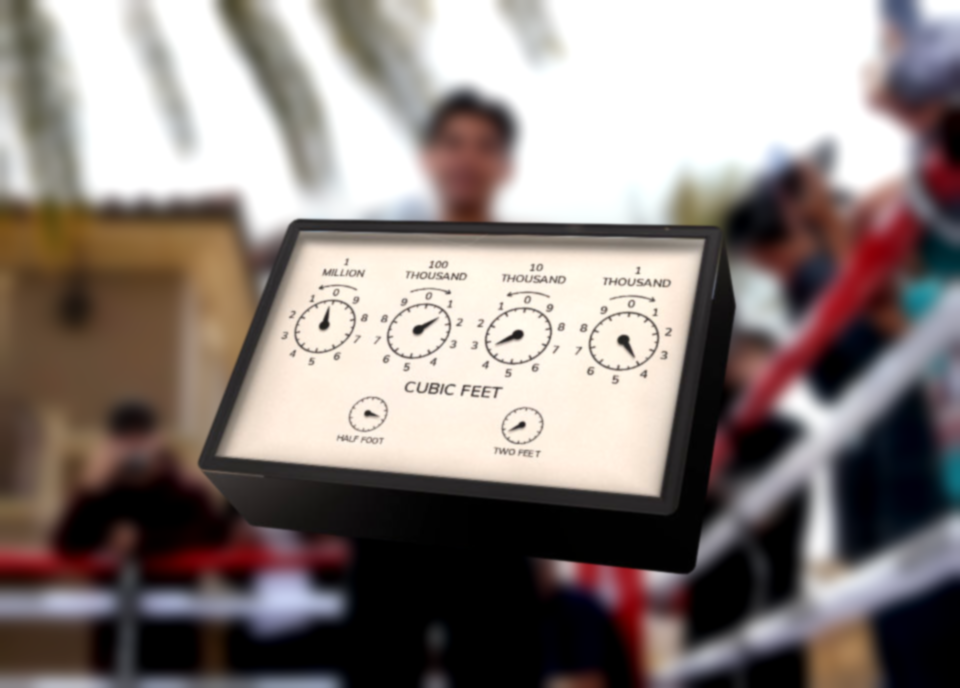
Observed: 13400 (ft³)
